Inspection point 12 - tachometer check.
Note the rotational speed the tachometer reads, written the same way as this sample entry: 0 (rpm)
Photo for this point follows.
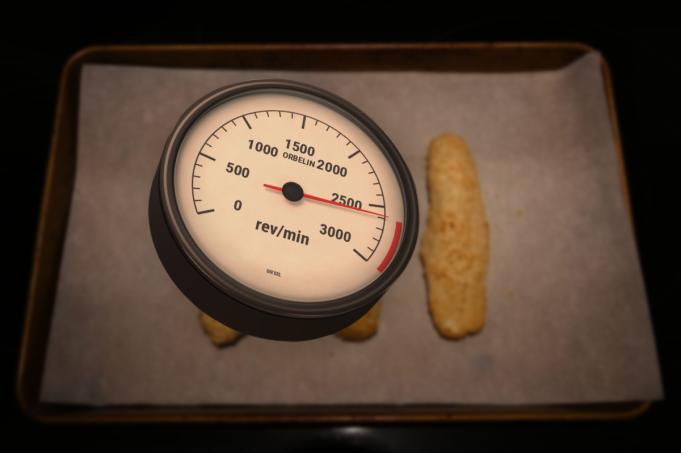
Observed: 2600 (rpm)
